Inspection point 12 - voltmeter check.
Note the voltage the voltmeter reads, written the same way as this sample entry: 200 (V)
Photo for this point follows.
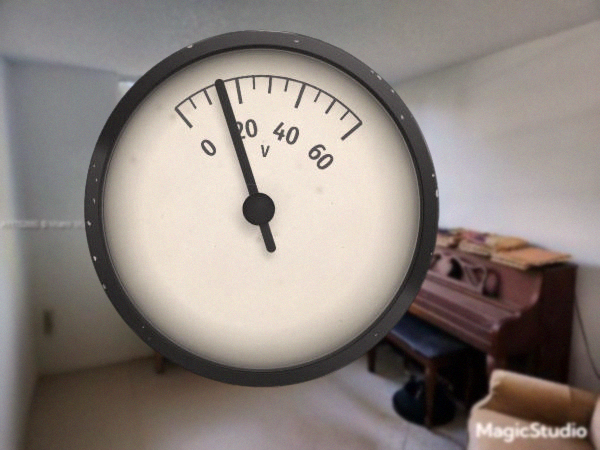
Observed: 15 (V)
